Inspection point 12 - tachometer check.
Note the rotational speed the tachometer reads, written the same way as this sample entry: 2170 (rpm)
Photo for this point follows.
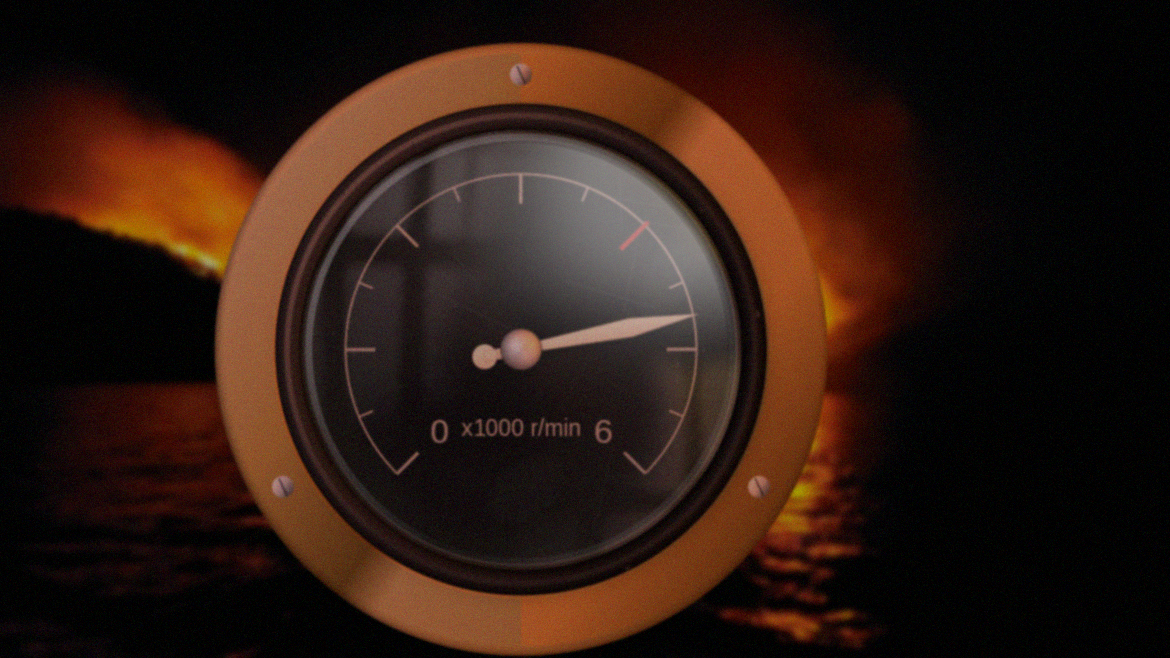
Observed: 4750 (rpm)
